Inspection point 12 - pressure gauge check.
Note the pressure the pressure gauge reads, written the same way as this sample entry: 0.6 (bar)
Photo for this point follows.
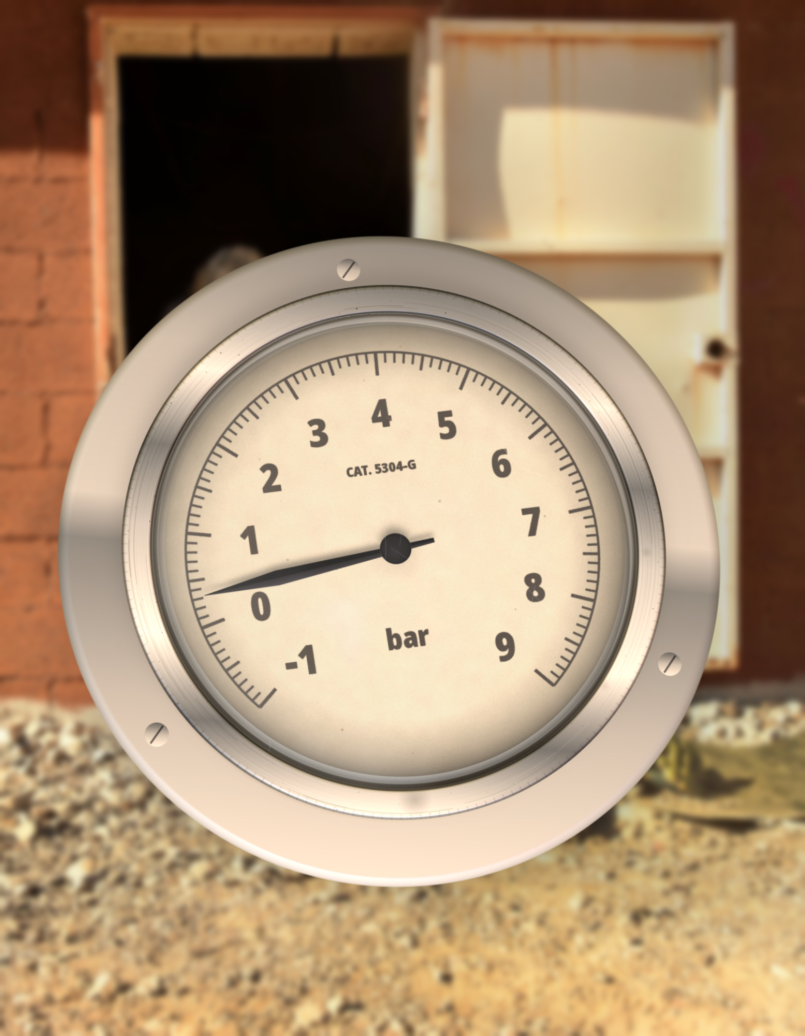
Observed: 0.3 (bar)
